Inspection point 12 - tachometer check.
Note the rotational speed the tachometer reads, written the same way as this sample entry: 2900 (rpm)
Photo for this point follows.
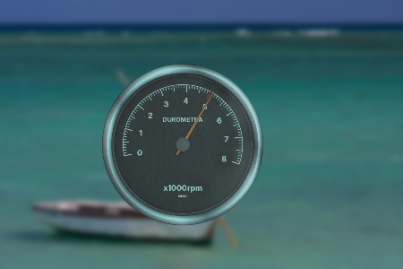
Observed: 5000 (rpm)
